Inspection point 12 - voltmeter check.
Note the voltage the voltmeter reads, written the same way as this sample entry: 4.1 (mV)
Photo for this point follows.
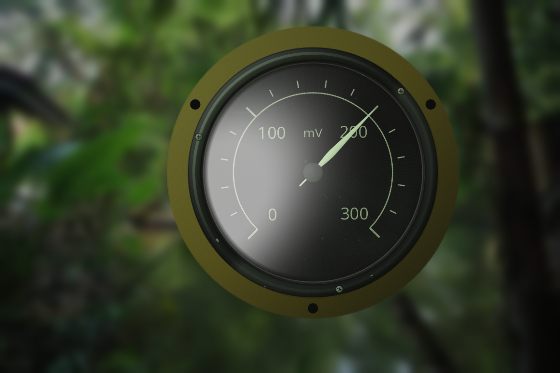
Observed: 200 (mV)
